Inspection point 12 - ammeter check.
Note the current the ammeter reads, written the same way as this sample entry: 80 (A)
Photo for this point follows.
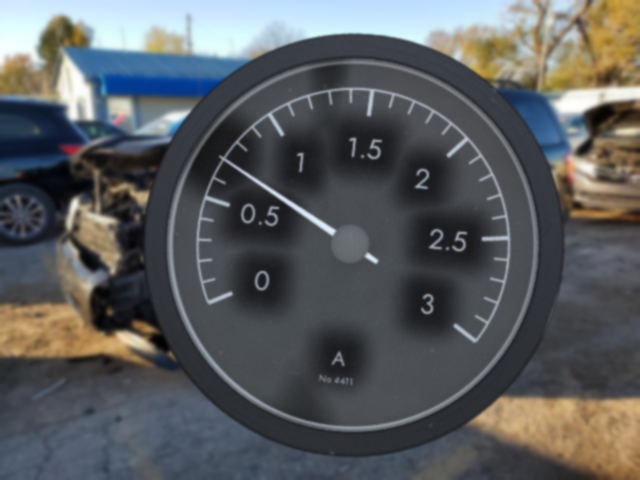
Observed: 0.7 (A)
